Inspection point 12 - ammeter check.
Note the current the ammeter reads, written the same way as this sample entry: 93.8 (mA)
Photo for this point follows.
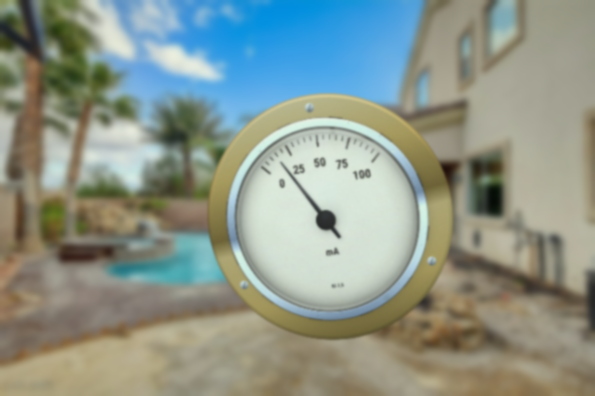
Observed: 15 (mA)
